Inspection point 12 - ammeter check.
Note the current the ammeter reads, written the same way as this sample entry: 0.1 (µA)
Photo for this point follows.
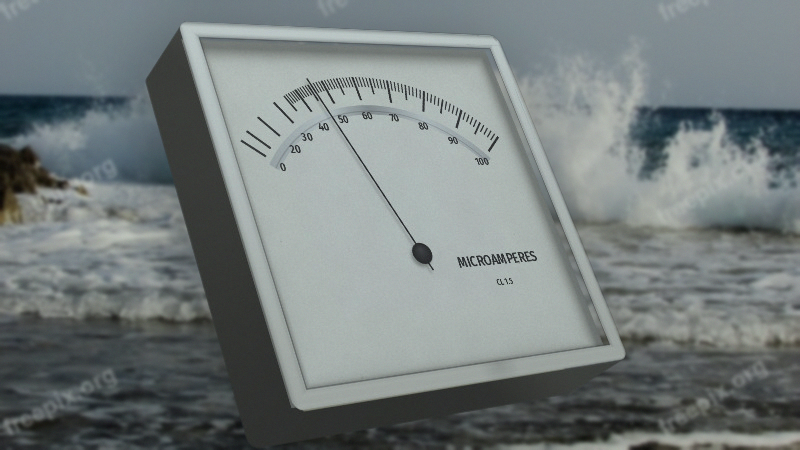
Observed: 45 (µA)
